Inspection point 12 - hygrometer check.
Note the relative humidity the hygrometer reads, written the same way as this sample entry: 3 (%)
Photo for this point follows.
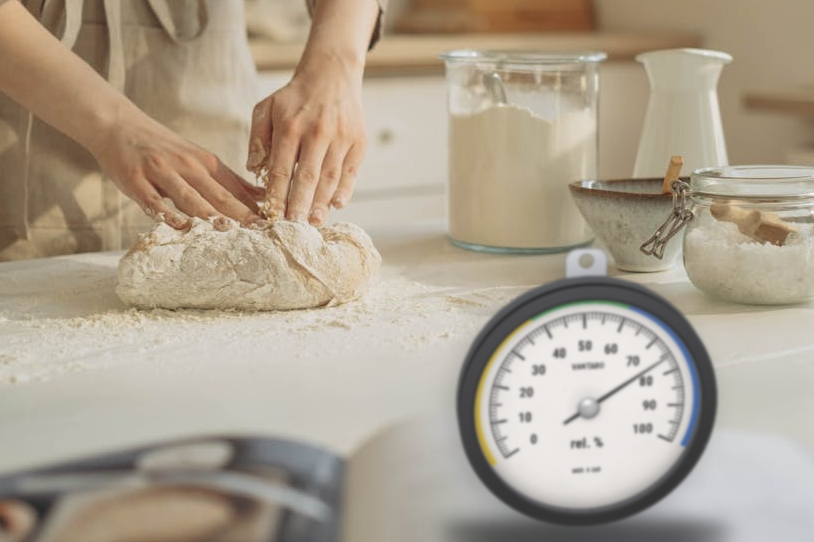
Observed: 75 (%)
